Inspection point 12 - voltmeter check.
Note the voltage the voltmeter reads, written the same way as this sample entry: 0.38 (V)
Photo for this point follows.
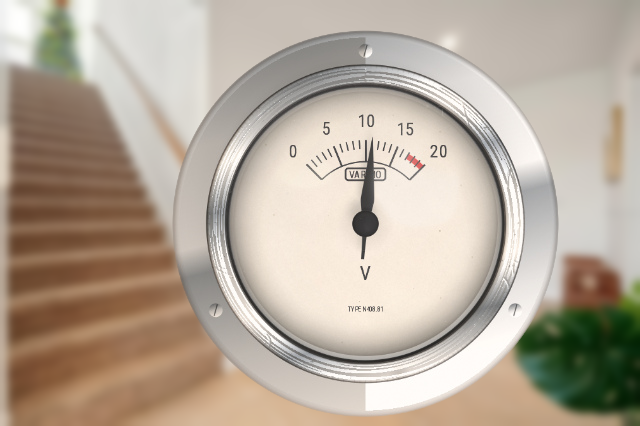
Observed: 11 (V)
